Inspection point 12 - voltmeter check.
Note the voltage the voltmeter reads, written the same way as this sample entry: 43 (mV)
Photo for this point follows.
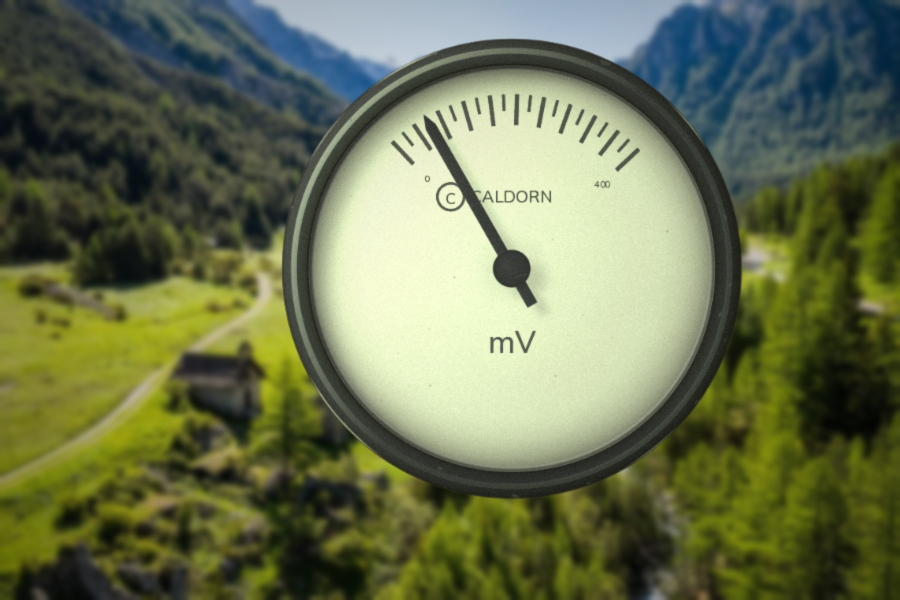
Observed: 60 (mV)
